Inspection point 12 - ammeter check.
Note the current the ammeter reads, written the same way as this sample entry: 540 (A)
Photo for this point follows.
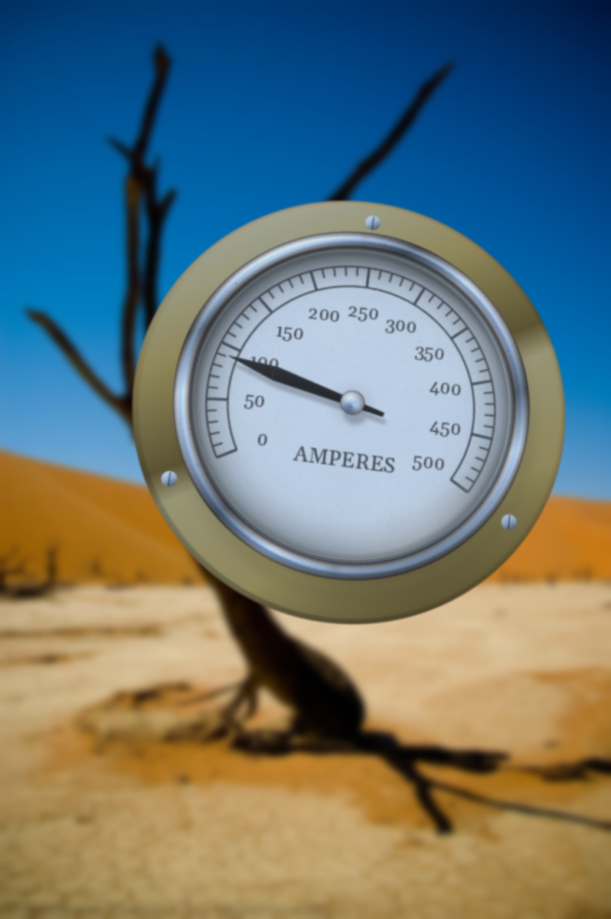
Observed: 90 (A)
